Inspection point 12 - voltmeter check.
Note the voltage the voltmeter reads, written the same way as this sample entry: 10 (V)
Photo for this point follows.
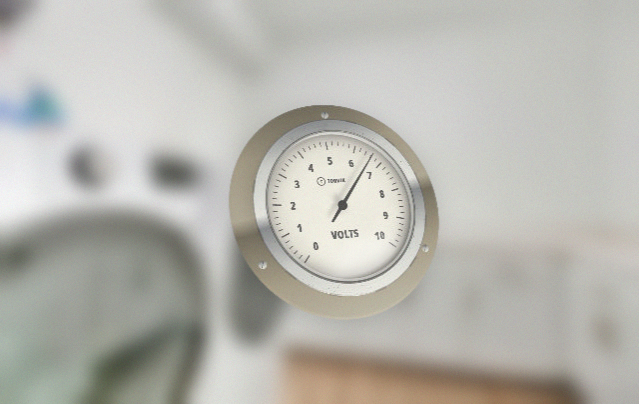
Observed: 6.6 (V)
